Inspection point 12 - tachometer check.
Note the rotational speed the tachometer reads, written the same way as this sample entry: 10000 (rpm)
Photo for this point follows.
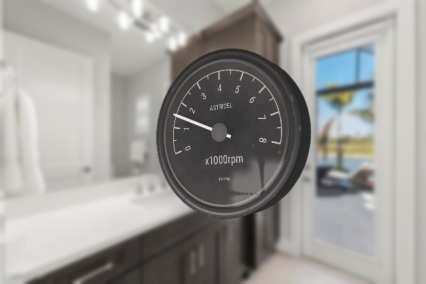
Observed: 1500 (rpm)
